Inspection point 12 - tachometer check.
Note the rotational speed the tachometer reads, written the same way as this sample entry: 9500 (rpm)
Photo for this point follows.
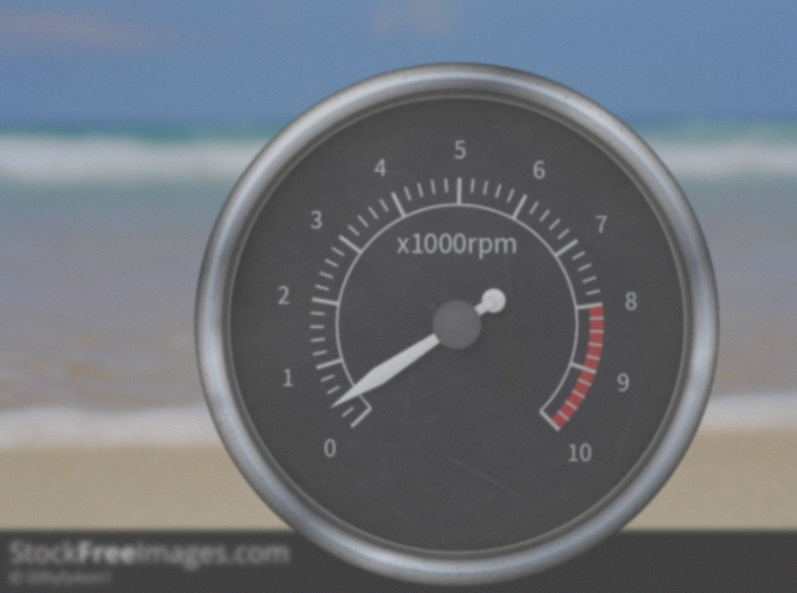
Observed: 400 (rpm)
